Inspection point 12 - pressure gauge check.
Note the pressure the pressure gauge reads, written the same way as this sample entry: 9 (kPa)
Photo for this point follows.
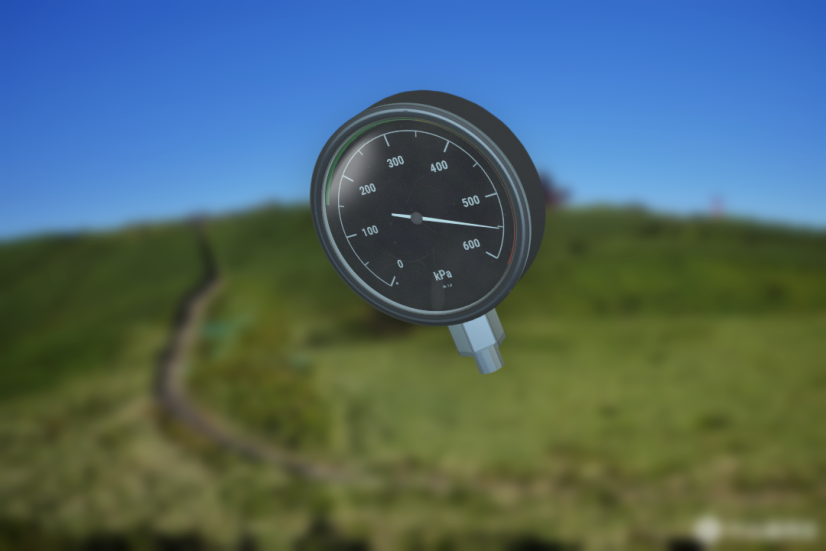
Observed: 550 (kPa)
